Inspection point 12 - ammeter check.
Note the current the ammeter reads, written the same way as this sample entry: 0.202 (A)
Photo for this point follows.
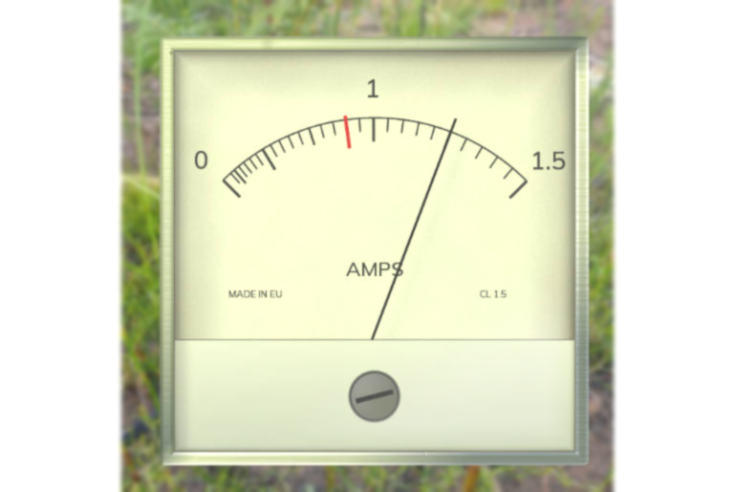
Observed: 1.25 (A)
